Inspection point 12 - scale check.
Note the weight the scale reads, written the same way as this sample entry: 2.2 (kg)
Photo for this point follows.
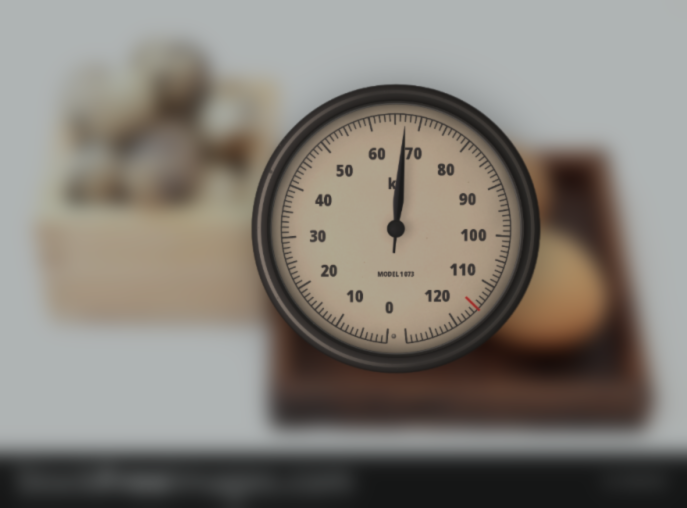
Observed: 67 (kg)
